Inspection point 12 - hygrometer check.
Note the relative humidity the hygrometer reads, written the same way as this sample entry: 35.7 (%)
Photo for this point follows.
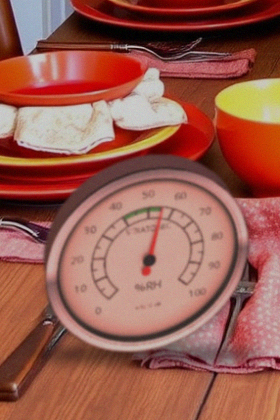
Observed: 55 (%)
